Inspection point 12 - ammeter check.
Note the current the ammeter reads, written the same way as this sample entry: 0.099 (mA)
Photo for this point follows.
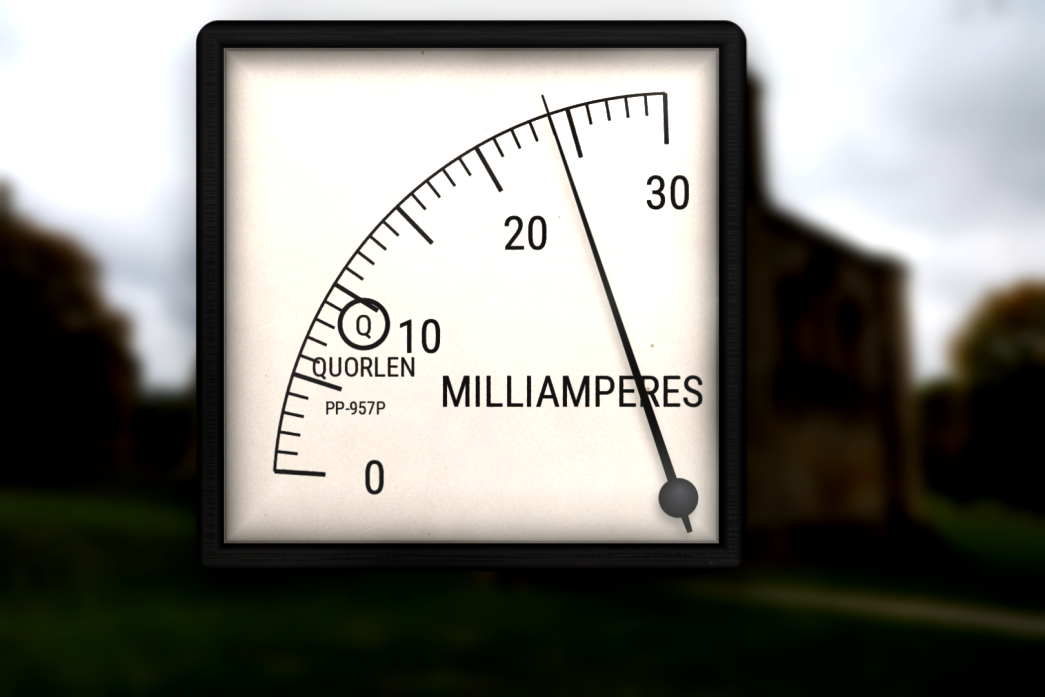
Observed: 24 (mA)
